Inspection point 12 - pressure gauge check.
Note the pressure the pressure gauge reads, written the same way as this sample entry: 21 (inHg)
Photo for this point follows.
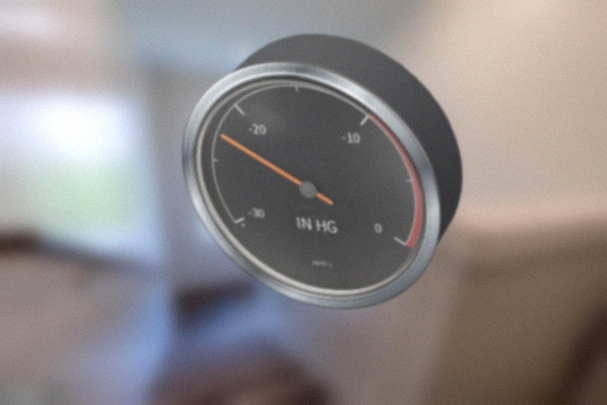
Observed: -22.5 (inHg)
